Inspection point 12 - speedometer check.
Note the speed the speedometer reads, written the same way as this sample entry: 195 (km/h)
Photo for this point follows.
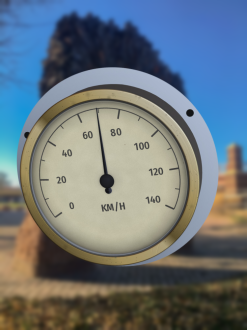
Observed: 70 (km/h)
